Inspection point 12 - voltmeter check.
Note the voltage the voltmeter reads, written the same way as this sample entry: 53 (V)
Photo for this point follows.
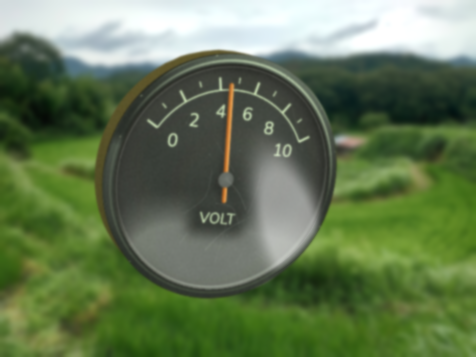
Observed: 4.5 (V)
